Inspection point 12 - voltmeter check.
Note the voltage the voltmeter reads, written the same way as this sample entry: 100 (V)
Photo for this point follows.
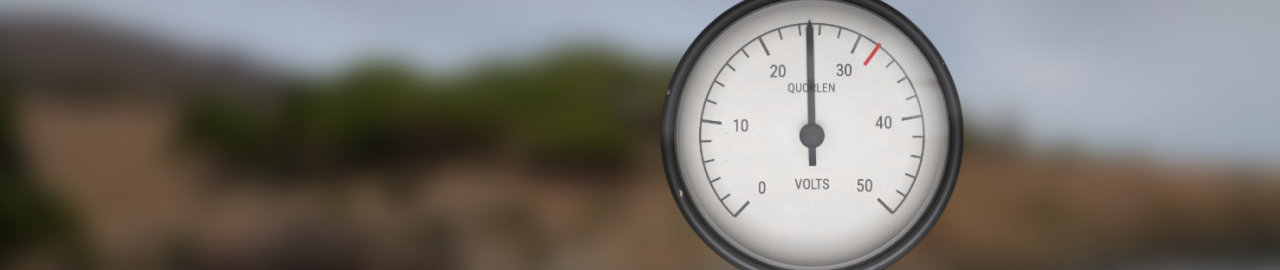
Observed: 25 (V)
